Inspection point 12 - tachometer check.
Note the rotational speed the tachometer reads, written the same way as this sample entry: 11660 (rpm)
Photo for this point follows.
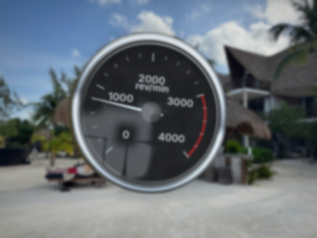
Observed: 800 (rpm)
